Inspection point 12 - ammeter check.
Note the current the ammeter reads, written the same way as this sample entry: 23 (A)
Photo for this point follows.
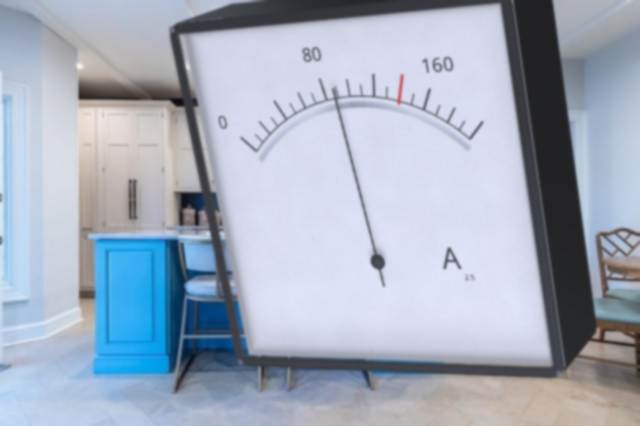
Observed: 90 (A)
